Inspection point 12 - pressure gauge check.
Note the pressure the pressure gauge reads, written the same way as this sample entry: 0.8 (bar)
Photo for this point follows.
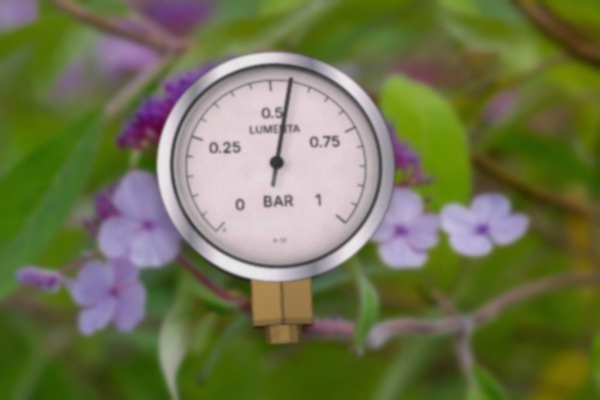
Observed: 0.55 (bar)
